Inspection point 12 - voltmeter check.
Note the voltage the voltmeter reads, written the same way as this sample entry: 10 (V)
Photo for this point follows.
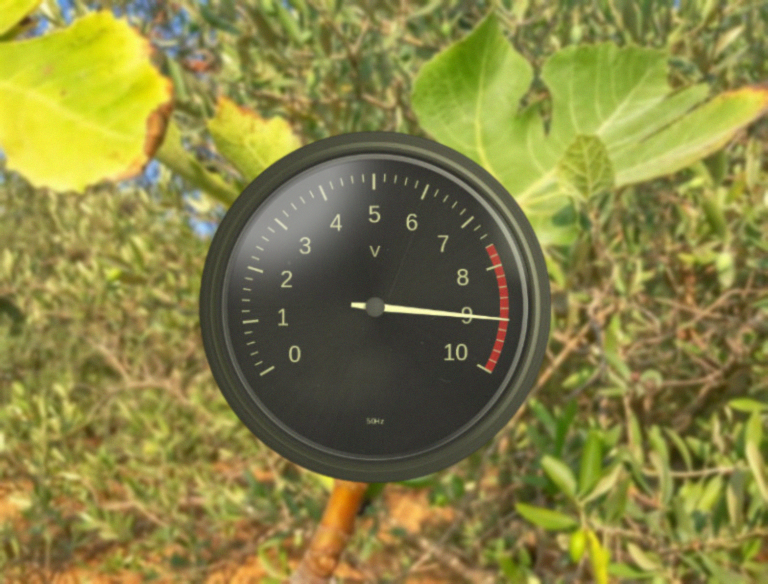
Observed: 9 (V)
